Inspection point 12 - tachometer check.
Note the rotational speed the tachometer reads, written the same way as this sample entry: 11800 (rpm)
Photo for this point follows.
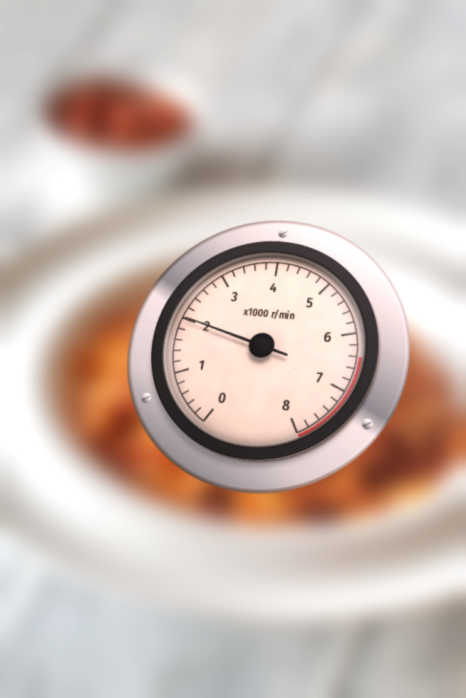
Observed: 2000 (rpm)
